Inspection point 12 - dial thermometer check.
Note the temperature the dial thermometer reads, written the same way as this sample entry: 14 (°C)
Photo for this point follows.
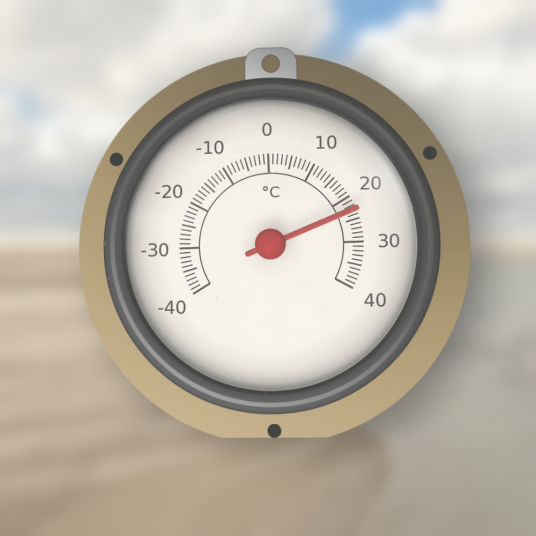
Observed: 23 (°C)
